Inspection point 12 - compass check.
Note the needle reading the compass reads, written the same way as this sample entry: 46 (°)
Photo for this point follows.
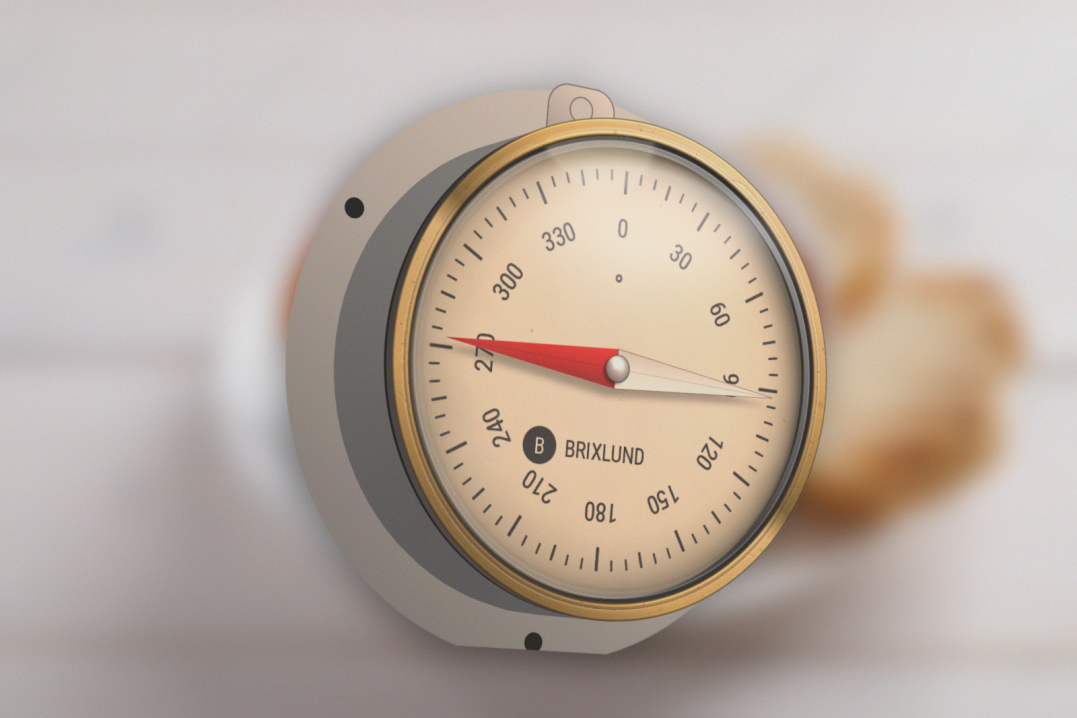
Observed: 272.5 (°)
